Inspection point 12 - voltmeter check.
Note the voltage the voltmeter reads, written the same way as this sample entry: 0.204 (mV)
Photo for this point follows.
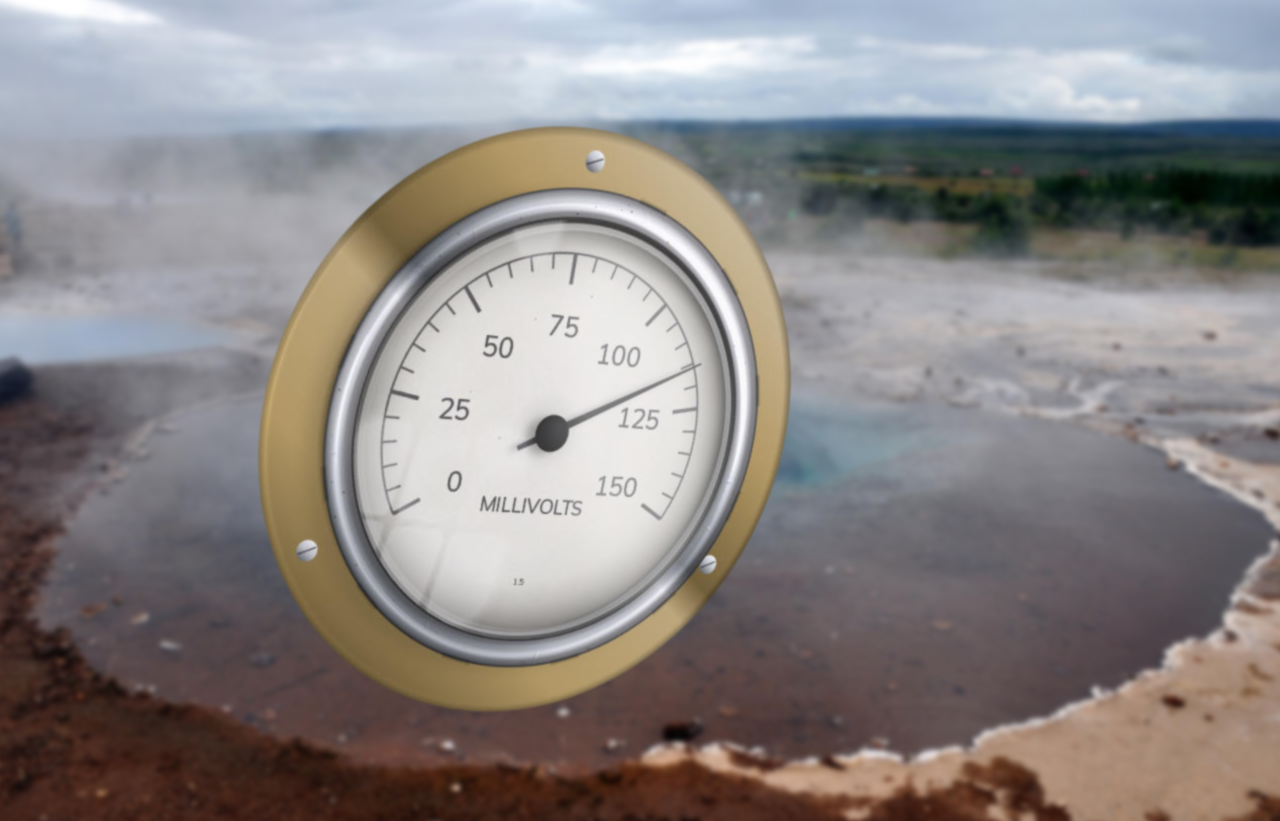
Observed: 115 (mV)
